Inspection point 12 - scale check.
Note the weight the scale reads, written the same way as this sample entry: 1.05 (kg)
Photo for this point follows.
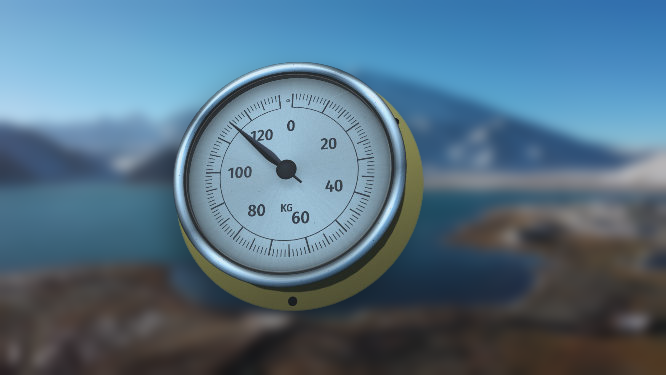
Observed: 115 (kg)
